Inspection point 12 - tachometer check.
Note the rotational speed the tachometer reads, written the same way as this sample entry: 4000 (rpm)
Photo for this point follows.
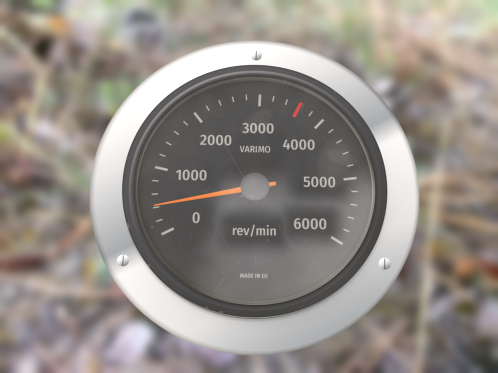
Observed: 400 (rpm)
